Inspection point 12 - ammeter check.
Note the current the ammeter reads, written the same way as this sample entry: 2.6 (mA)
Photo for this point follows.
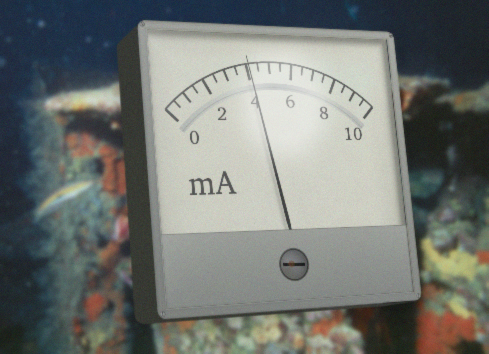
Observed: 4 (mA)
